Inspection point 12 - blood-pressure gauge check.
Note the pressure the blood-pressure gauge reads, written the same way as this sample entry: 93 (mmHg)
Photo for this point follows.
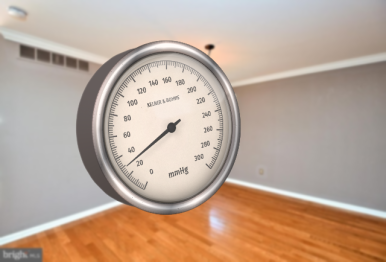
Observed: 30 (mmHg)
